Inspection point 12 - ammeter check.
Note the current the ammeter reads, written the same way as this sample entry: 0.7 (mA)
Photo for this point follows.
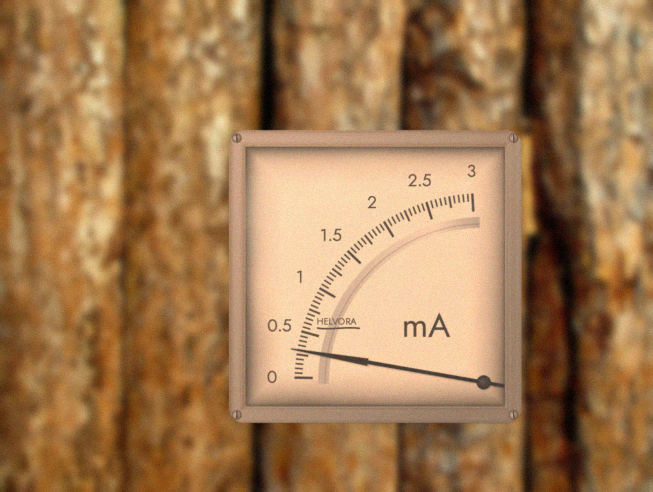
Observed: 0.3 (mA)
